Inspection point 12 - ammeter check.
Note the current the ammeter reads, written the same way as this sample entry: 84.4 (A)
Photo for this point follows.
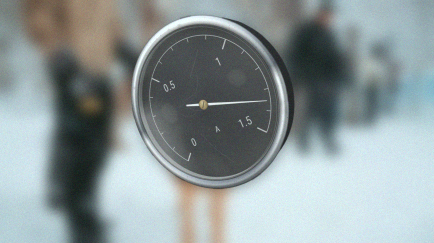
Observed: 1.35 (A)
